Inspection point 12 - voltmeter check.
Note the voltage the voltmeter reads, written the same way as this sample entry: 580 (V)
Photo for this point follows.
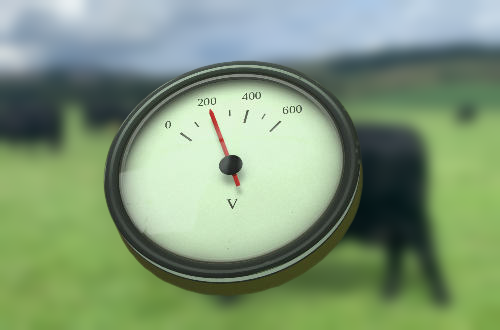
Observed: 200 (V)
